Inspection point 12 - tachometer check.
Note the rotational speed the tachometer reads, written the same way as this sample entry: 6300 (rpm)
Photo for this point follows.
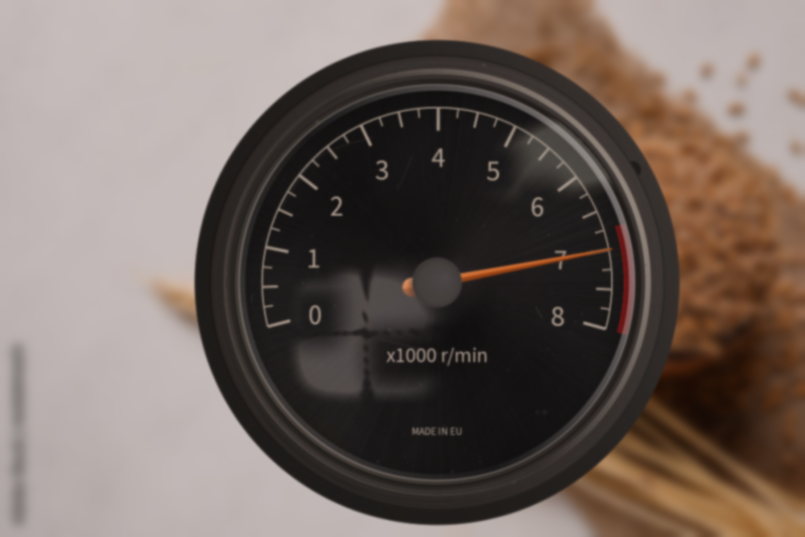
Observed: 7000 (rpm)
